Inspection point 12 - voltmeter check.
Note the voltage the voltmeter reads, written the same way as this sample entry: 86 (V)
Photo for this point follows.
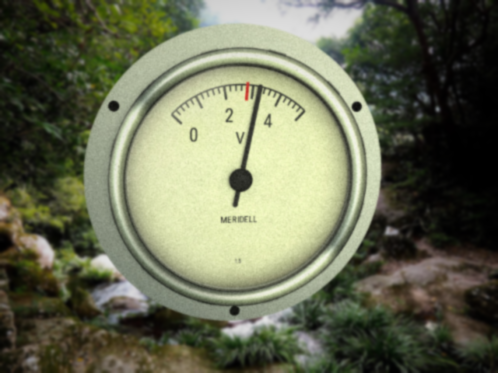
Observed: 3.2 (V)
